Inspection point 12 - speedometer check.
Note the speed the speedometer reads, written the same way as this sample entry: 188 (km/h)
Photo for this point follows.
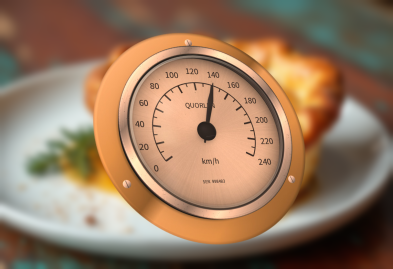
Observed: 140 (km/h)
